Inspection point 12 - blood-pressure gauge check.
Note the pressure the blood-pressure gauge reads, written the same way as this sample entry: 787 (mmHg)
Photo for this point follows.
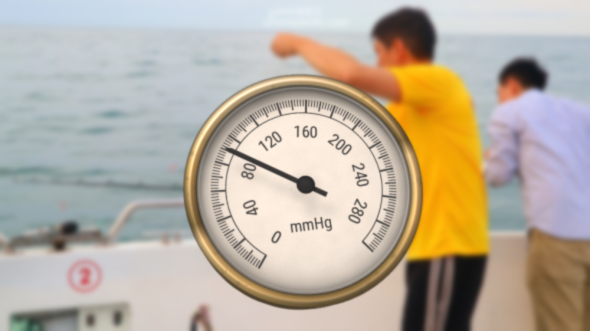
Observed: 90 (mmHg)
